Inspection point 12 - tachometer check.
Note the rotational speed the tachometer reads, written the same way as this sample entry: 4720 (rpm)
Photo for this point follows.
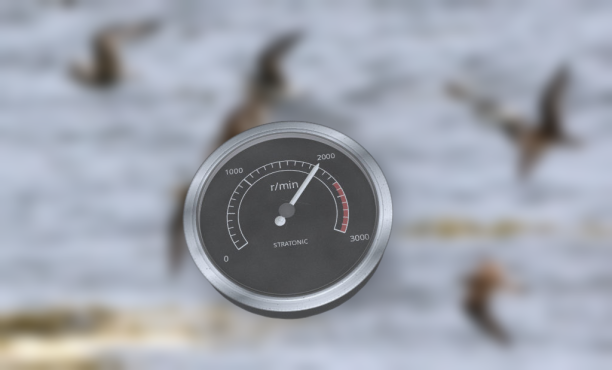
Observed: 2000 (rpm)
